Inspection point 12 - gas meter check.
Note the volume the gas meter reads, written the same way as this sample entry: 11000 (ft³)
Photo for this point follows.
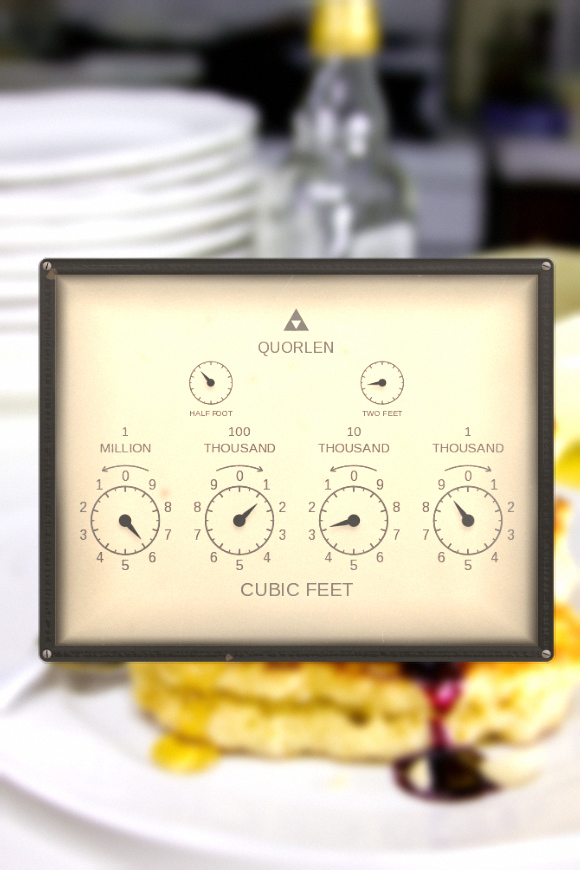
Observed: 612900 (ft³)
